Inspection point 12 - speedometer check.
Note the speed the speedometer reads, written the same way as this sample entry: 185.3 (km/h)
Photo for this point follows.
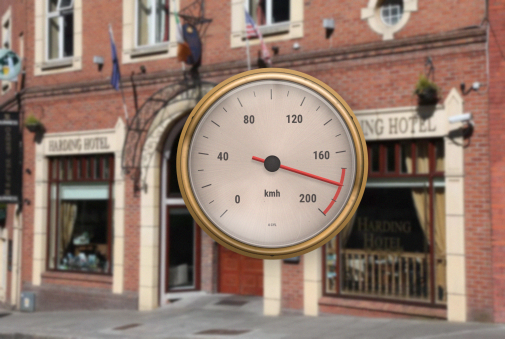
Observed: 180 (km/h)
